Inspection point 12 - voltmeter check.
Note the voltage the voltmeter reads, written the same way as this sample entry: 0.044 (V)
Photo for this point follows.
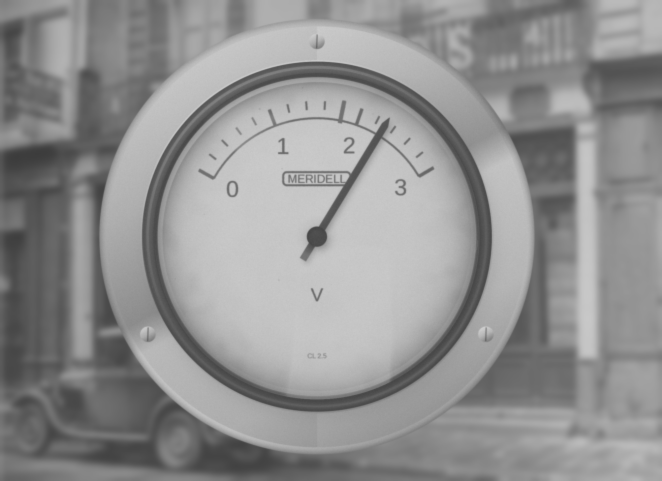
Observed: 2.3 (V)
